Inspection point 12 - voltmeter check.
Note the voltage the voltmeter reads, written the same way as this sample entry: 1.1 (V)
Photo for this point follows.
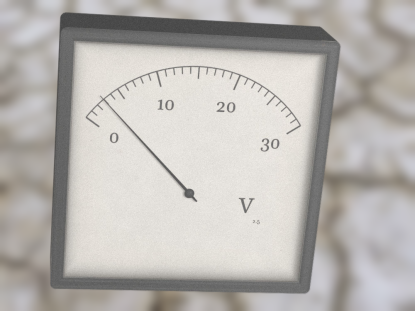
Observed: 3 (V)
